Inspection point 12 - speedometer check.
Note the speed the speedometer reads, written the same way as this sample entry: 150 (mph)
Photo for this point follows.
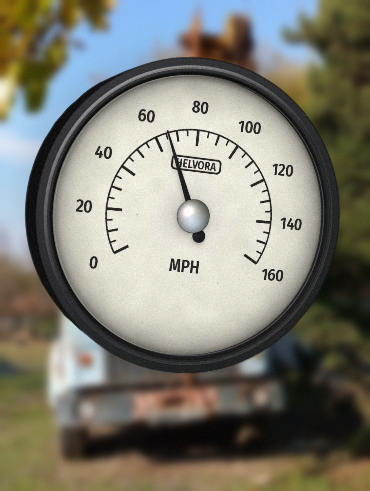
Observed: 65 (mph)
